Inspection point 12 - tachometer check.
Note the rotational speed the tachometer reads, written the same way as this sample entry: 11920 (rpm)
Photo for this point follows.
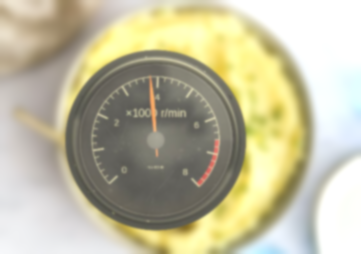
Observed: 3800 (rpm)
